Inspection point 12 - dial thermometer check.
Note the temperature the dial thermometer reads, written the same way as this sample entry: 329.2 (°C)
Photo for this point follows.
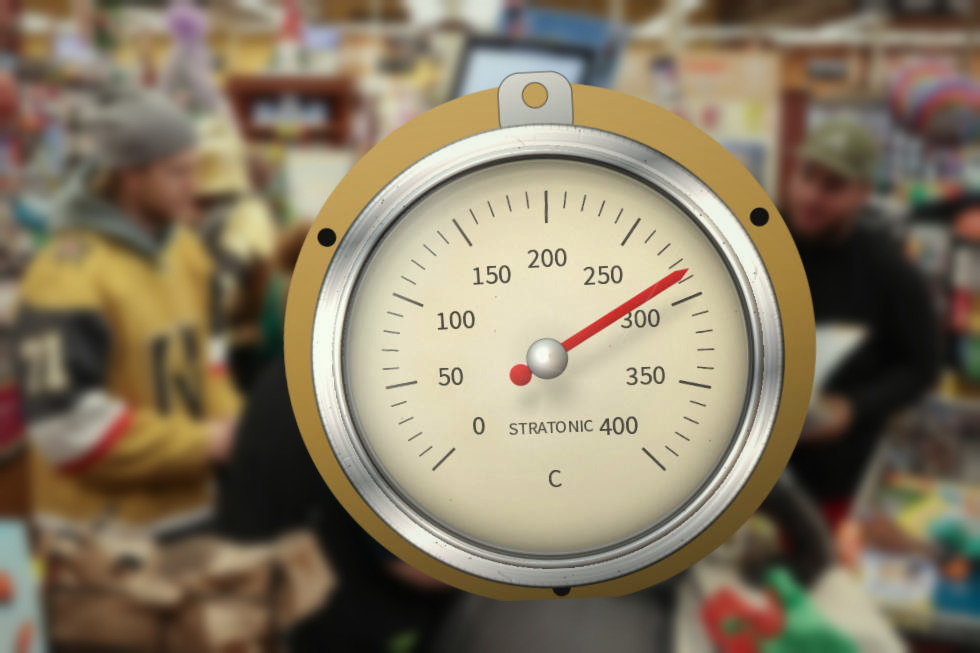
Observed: 285 (°C)
